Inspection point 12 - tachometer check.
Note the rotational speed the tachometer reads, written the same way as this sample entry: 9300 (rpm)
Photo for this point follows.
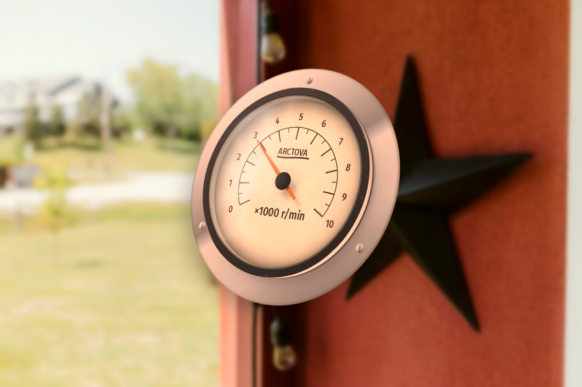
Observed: 3000 (rpm)
